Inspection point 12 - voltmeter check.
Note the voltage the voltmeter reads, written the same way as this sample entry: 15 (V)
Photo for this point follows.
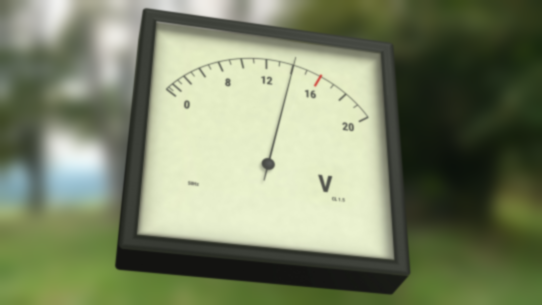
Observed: 14 (V)
